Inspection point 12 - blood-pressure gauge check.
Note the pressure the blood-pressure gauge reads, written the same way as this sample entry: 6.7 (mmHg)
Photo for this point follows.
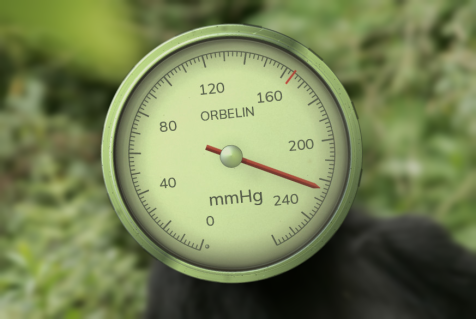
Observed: 224 (mmHg)
